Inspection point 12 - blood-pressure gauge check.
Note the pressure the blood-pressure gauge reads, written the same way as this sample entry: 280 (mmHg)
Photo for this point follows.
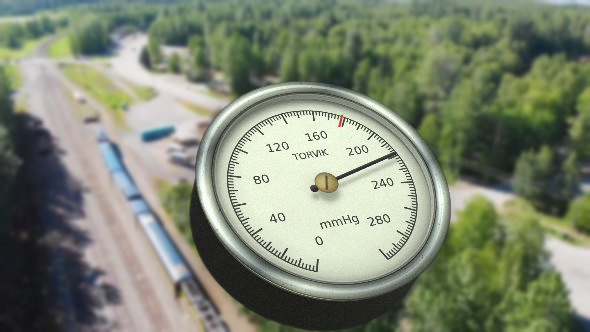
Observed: 220 (mmHg)
